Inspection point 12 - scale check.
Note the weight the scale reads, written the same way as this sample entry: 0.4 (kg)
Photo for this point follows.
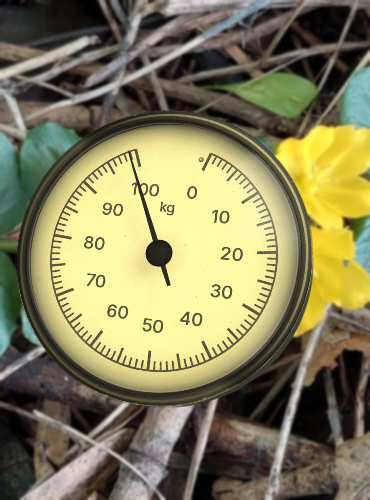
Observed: 99 (kg)
